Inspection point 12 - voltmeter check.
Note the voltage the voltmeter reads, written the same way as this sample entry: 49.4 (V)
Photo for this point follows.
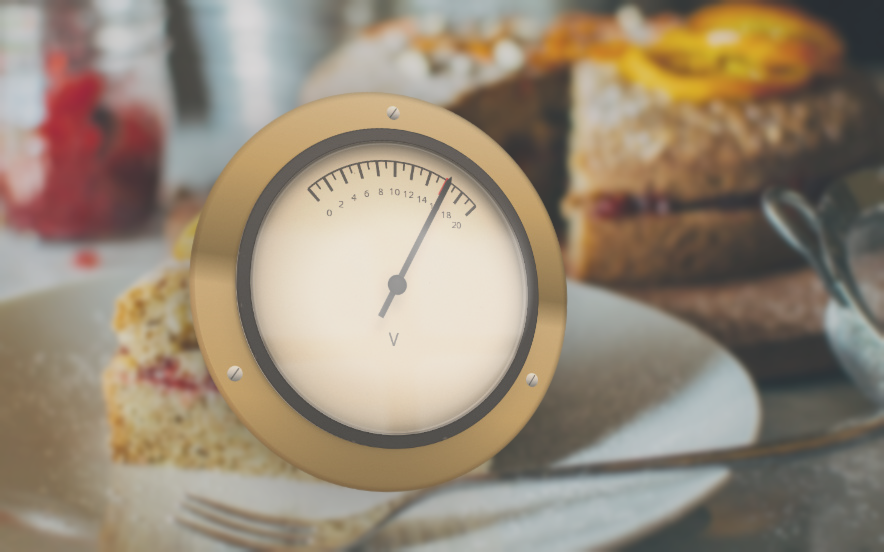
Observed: 16 (V)
